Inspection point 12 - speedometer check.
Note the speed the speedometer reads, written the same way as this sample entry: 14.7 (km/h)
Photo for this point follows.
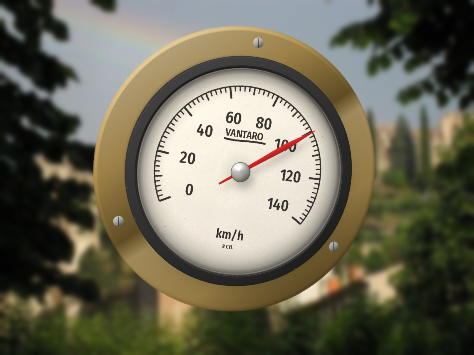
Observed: 100 (km/h)
